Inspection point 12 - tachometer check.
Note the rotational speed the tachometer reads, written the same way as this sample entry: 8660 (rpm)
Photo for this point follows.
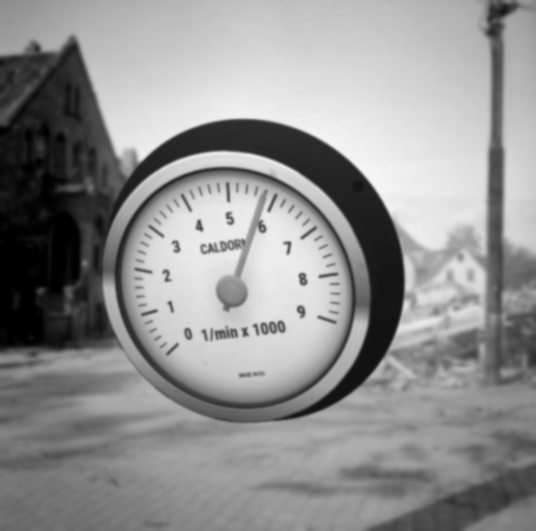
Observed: 5800 (rpm)
